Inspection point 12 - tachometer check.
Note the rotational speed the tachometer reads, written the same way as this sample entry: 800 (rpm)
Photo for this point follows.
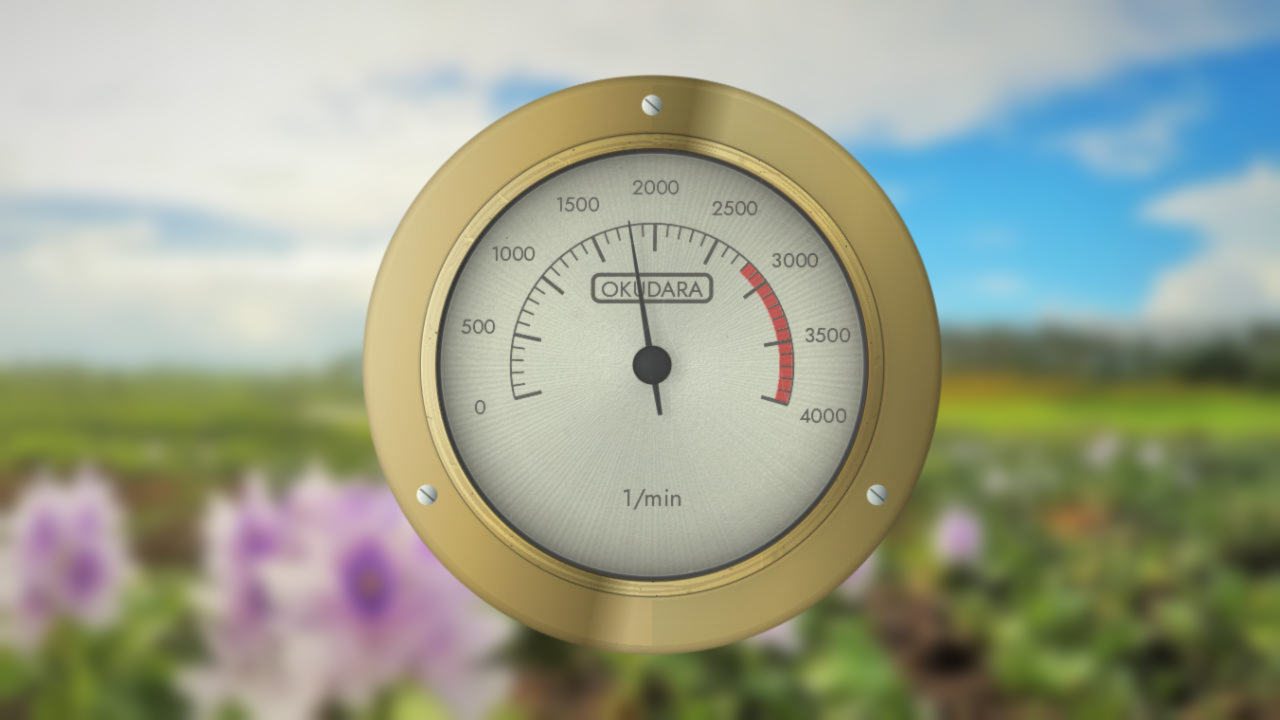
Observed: 1800 (rpm)
